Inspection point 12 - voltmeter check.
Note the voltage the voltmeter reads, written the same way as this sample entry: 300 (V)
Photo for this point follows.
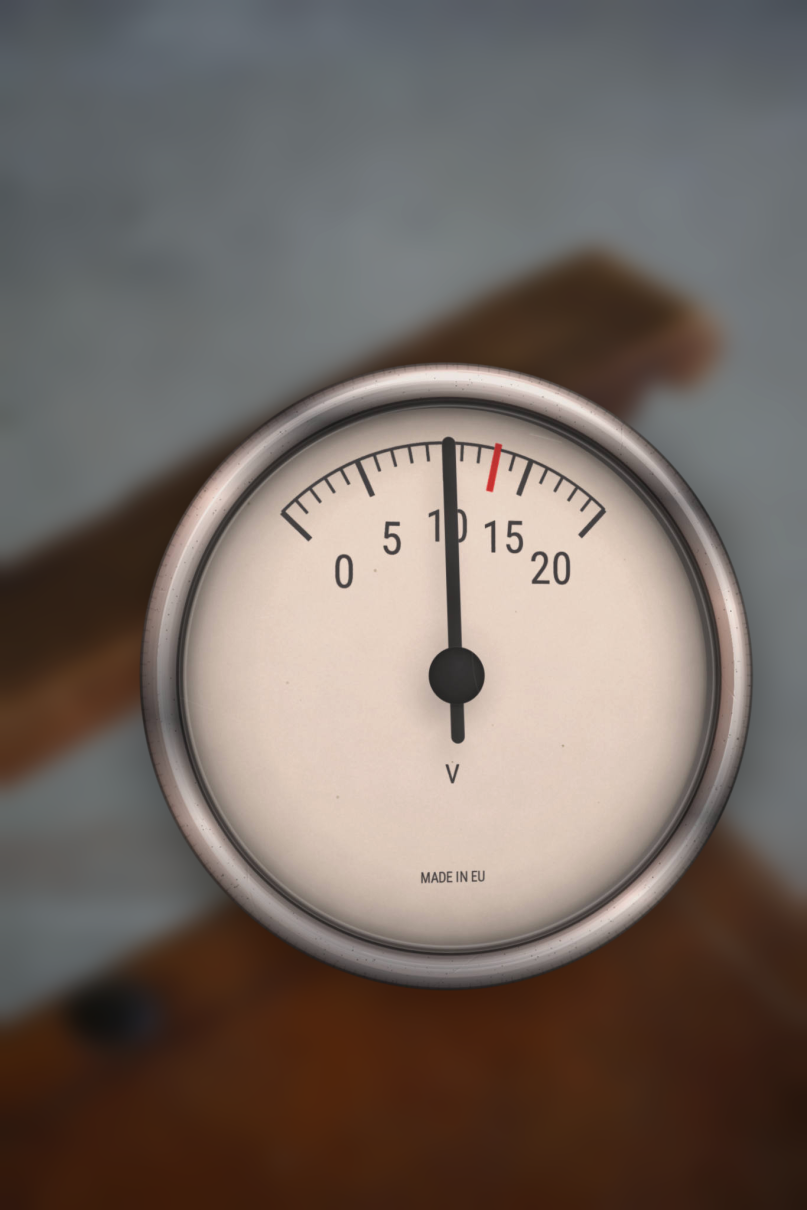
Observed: 10 (V)
